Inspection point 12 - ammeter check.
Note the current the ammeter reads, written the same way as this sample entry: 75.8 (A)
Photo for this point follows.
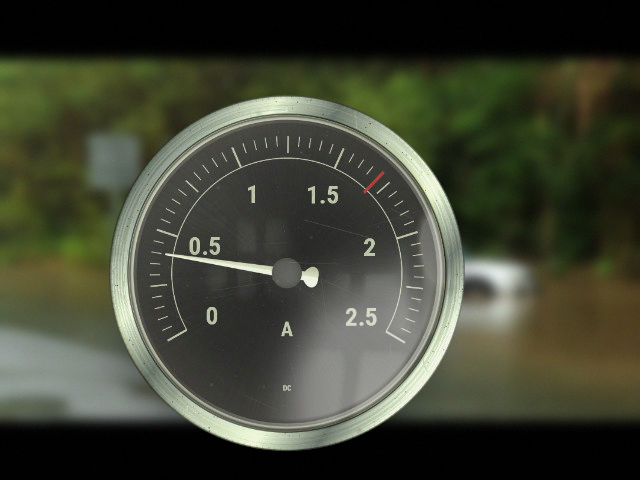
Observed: 0.4 (A)
